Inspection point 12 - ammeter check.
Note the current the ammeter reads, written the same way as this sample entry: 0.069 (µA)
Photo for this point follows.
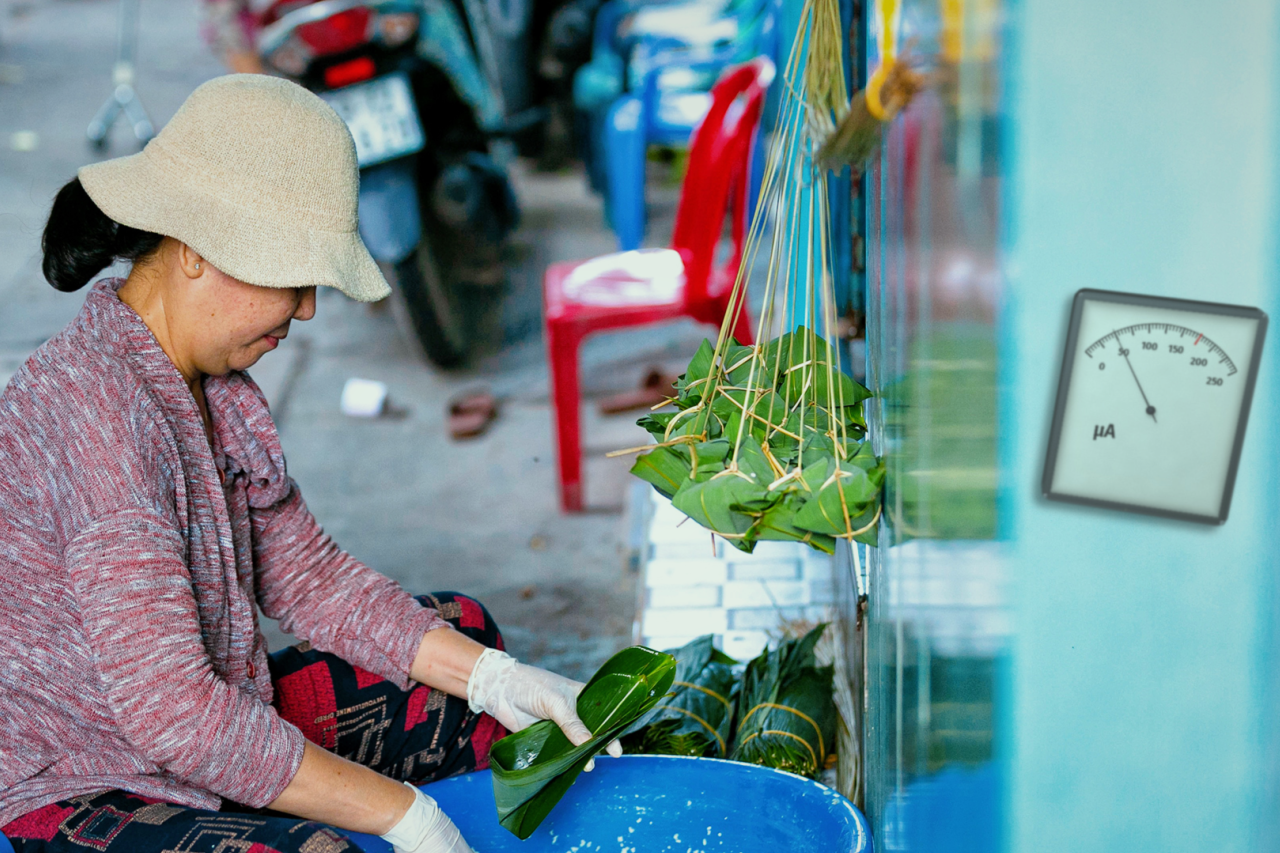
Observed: 50 (µA)
